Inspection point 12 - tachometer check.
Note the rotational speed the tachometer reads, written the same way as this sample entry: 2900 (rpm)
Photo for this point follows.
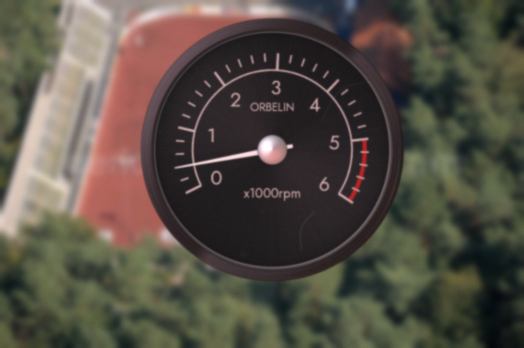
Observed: 400 (rpm)
